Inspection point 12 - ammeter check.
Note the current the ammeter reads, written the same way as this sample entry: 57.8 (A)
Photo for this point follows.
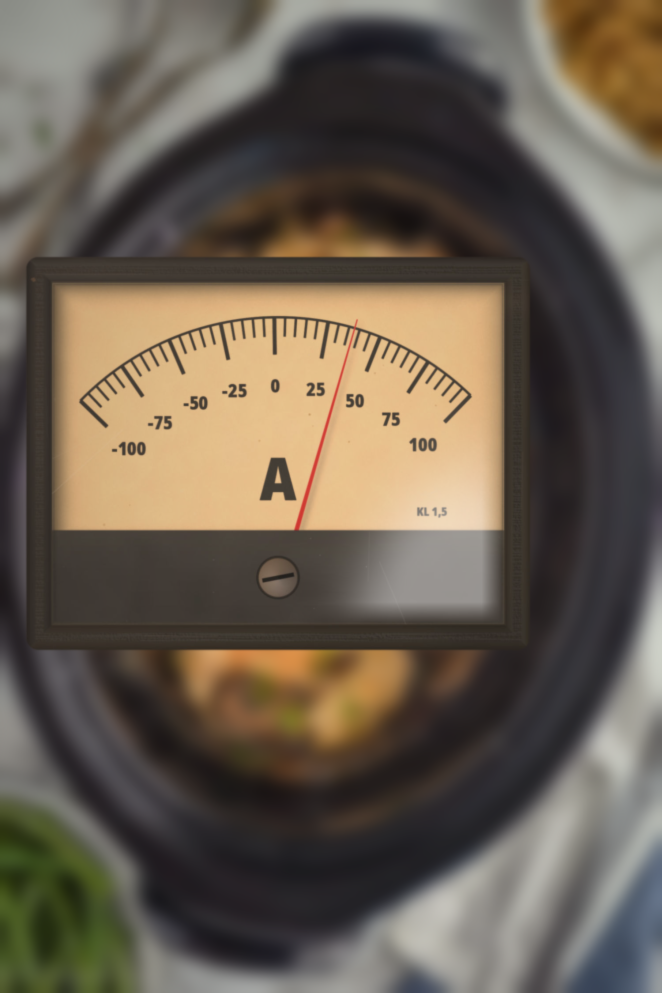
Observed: 37.5 (A)
